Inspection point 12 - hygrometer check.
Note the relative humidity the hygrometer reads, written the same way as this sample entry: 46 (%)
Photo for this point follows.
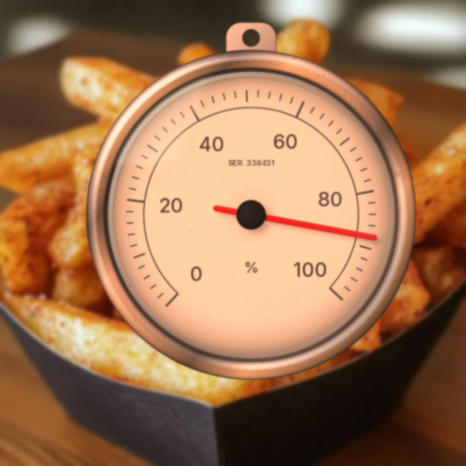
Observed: 88 (%)
